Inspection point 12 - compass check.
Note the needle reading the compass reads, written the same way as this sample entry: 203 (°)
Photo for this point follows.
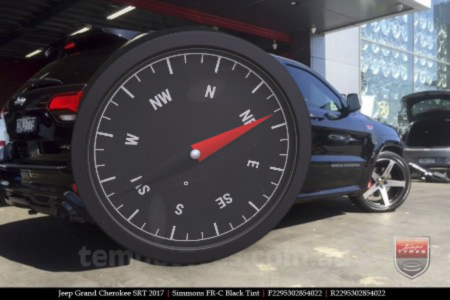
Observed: 50 (°)
